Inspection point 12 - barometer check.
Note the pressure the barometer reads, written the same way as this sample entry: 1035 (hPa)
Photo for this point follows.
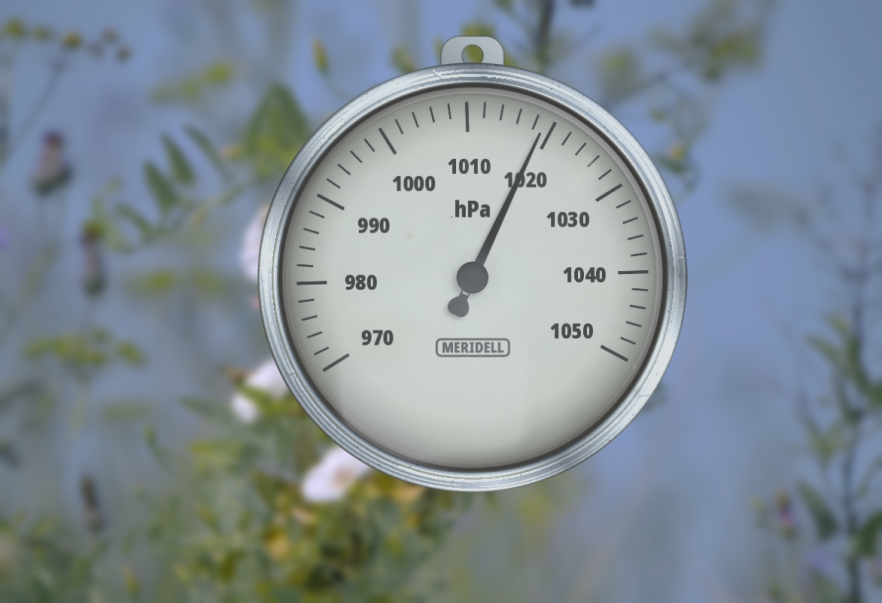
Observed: 1019 (hPa)
